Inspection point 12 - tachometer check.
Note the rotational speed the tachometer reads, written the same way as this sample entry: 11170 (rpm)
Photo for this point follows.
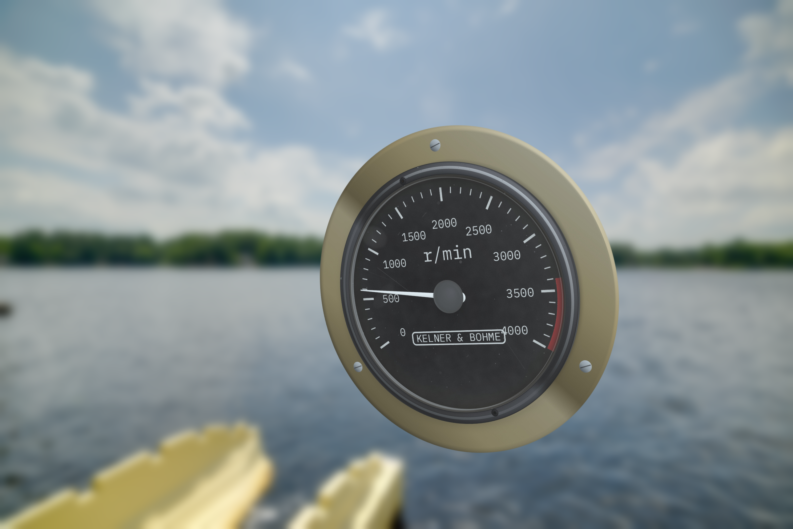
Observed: 600 (rpm)
